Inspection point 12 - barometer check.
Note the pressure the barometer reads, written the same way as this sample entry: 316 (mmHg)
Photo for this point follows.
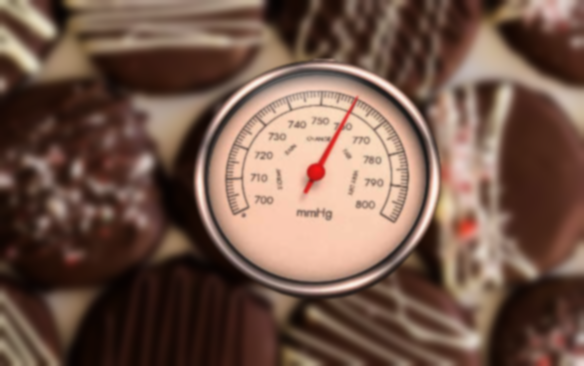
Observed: 760 (mmHg)
